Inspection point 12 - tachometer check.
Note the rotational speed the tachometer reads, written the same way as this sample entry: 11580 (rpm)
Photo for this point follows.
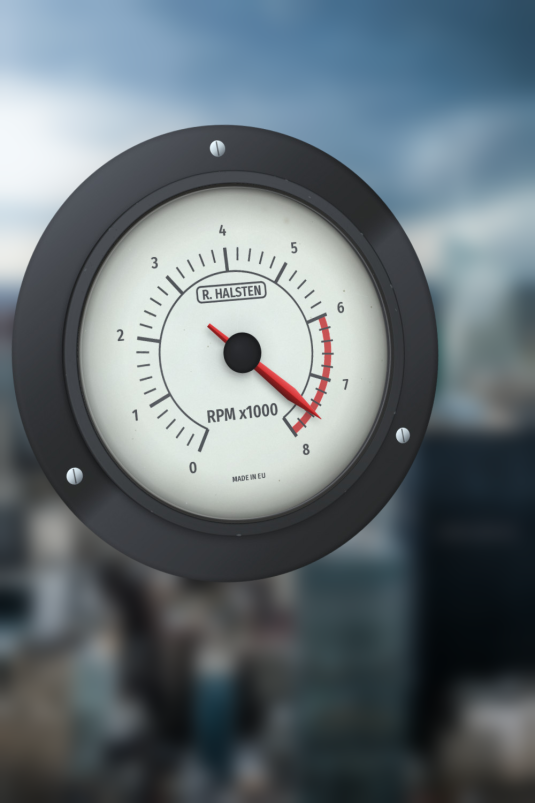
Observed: 7600 (rpm)
